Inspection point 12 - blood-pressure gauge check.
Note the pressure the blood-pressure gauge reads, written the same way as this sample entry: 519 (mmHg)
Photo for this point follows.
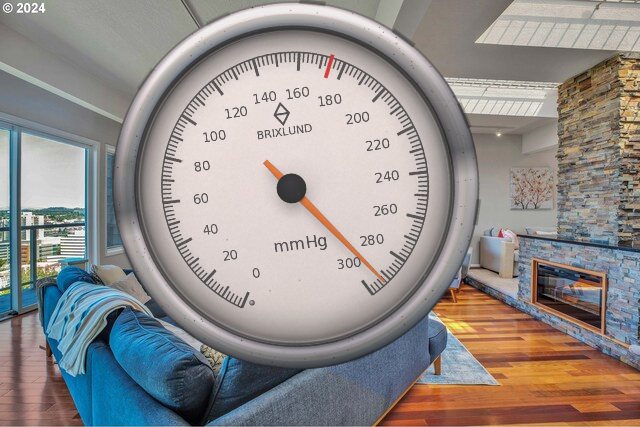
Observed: 292 (mmHg)
